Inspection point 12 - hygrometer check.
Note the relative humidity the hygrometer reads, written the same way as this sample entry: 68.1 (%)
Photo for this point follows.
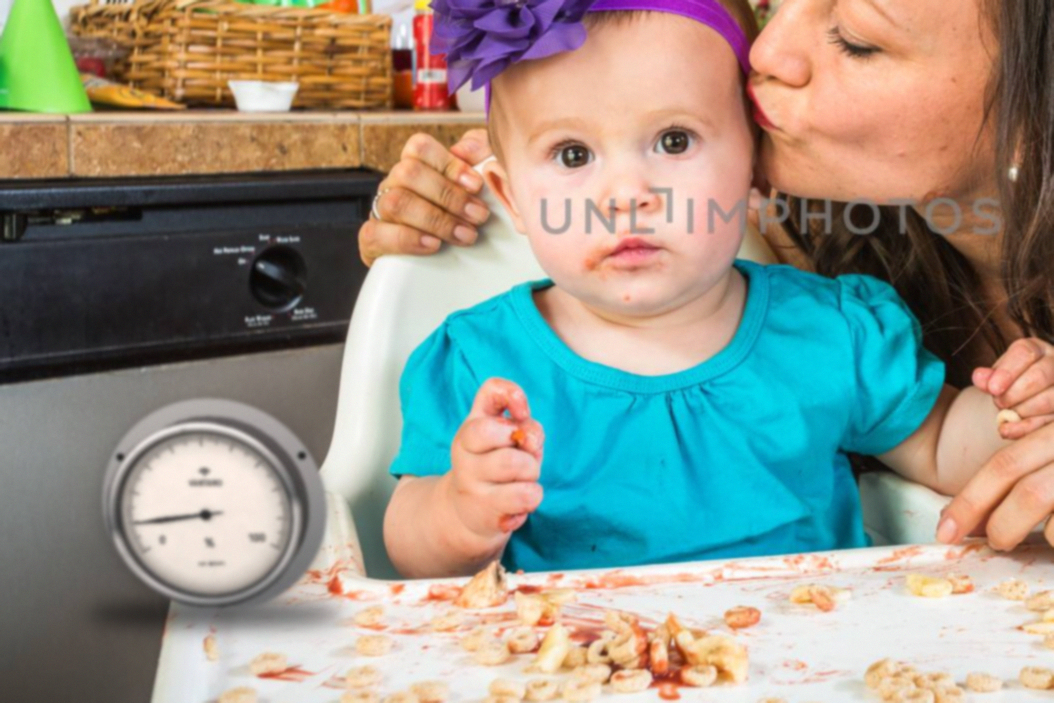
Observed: 10 (%)
